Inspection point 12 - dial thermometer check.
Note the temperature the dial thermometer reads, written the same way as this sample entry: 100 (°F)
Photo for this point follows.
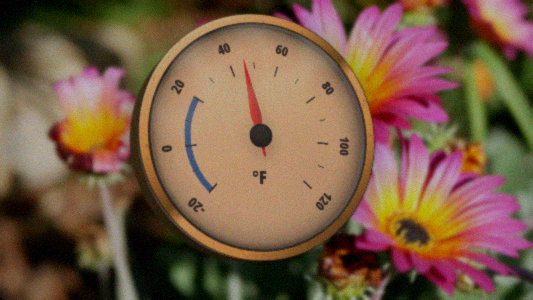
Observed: 45 (°F)
